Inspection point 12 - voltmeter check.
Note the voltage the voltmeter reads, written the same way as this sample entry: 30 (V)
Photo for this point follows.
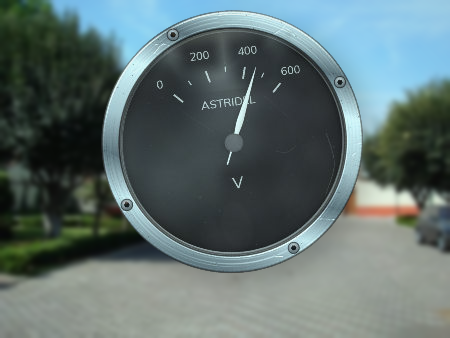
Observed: 450 (V)
